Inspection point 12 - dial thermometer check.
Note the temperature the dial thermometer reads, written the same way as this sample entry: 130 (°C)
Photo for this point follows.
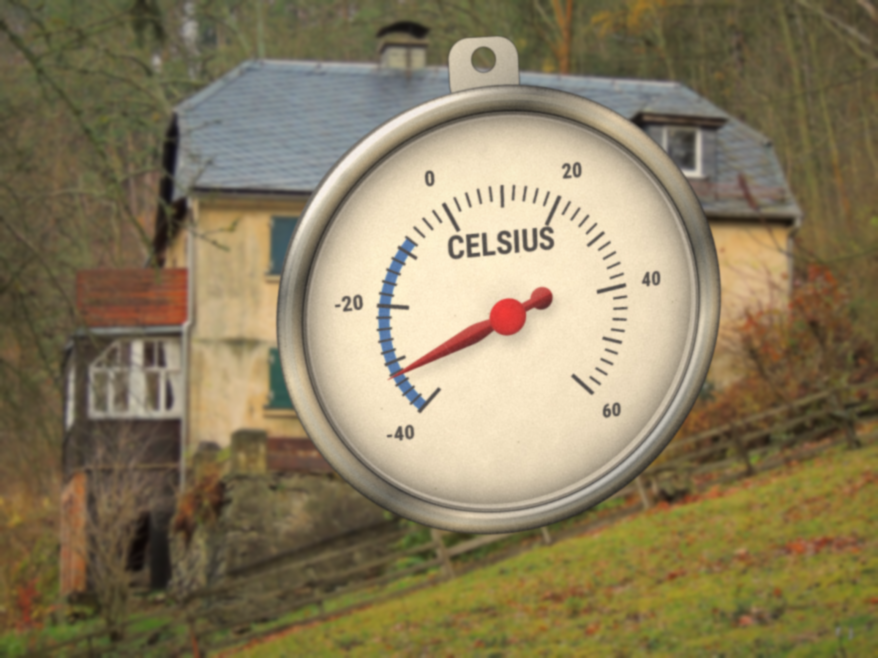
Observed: -32 (°C)
